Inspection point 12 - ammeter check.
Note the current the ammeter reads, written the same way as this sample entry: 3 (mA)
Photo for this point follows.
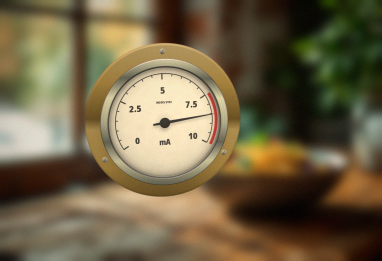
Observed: 8.5 (mA)
